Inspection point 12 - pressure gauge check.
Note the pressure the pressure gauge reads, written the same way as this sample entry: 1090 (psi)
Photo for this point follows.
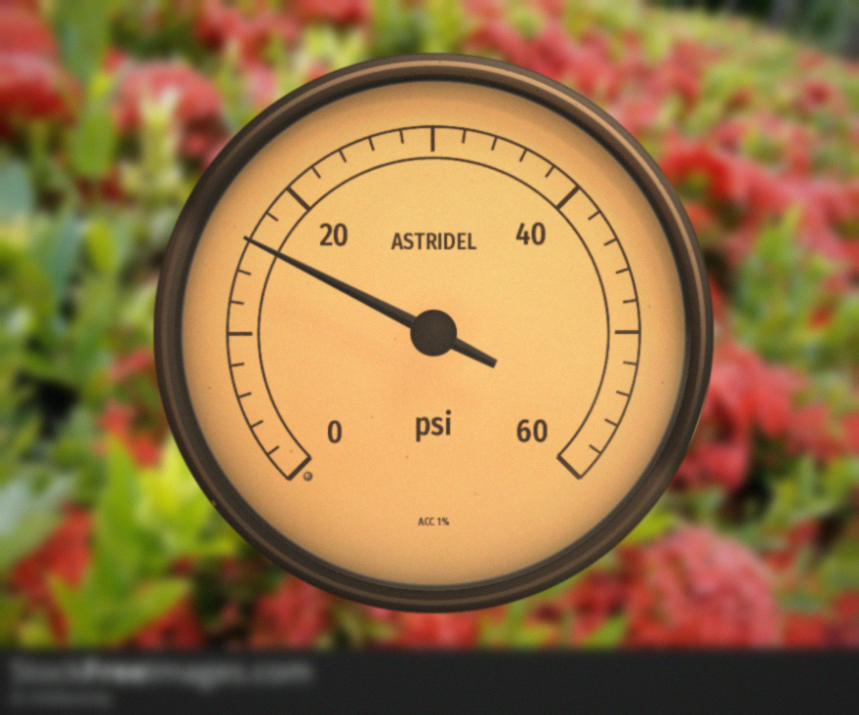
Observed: 16 (psi)
